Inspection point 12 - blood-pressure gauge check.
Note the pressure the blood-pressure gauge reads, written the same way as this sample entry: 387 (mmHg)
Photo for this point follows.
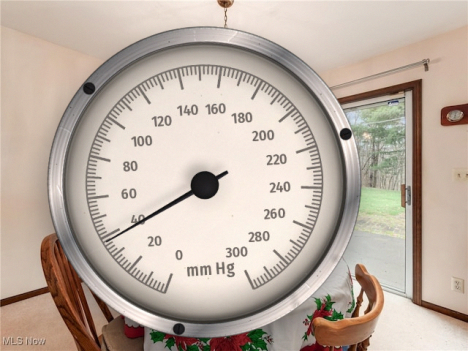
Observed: 38 (mmHg)
